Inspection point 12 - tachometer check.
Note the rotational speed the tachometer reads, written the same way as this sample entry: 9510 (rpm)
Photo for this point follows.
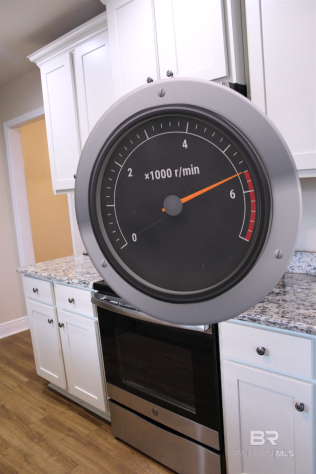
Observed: 5600 (rpm)
